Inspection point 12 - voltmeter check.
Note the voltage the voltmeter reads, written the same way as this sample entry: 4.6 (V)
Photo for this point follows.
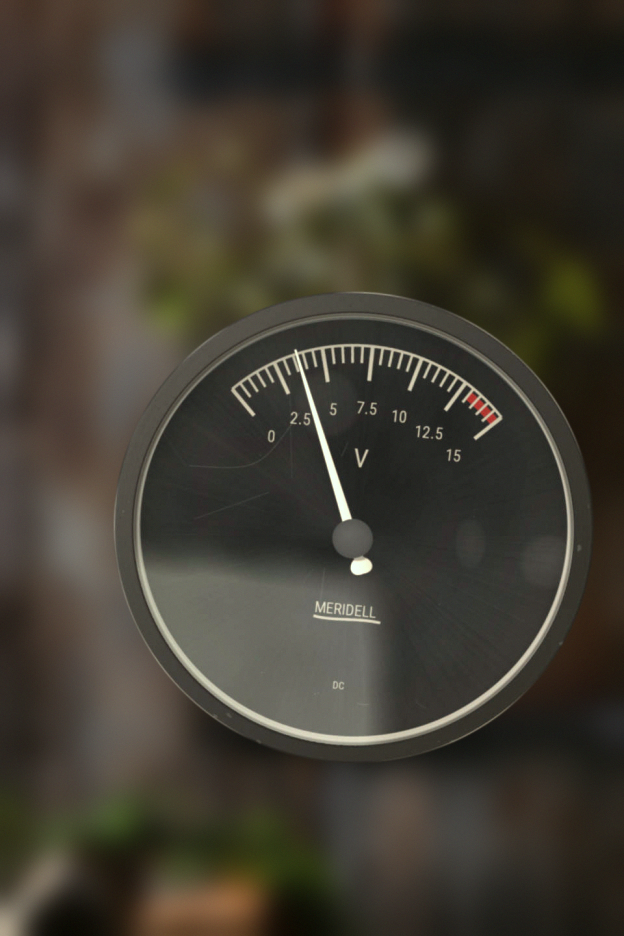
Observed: 3.75 (V)
